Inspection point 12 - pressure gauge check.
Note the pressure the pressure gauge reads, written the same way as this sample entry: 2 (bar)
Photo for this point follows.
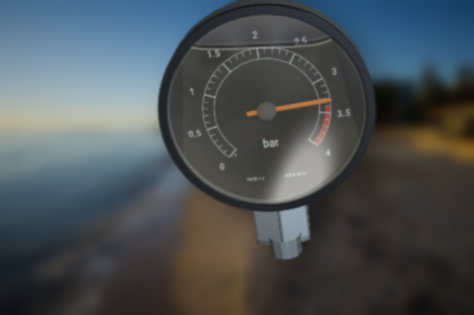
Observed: 3.3 (bar)
